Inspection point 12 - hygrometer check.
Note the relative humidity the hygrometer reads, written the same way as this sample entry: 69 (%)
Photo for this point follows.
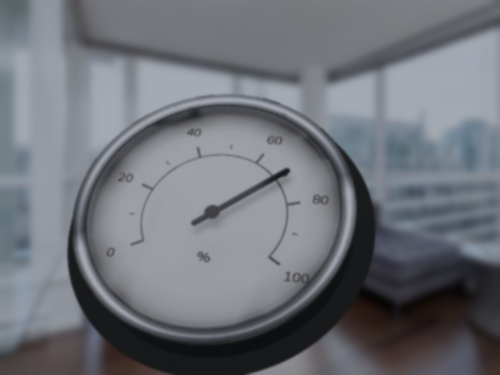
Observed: 70 (%)
